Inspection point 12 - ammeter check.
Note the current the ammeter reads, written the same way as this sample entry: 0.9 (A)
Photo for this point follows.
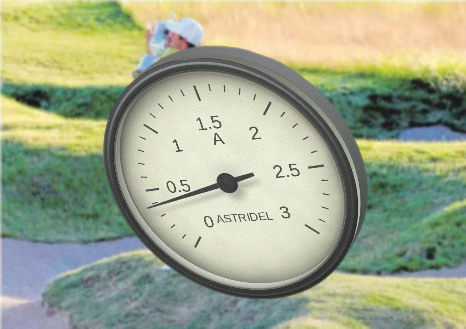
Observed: 0.4 (A)
